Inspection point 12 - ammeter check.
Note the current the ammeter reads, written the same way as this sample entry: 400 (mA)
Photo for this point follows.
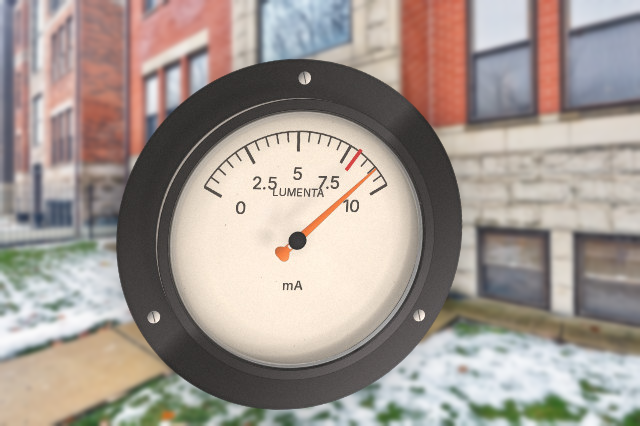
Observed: 9 (mA)
